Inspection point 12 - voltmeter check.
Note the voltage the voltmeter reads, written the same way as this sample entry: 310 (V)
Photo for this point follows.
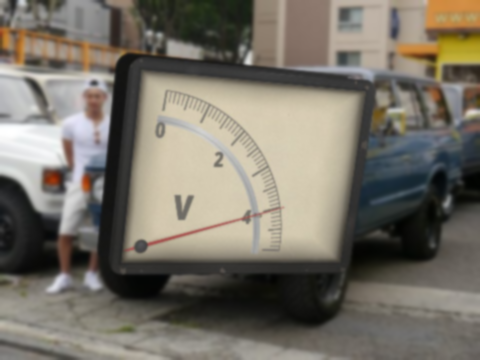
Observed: 4 (V)
